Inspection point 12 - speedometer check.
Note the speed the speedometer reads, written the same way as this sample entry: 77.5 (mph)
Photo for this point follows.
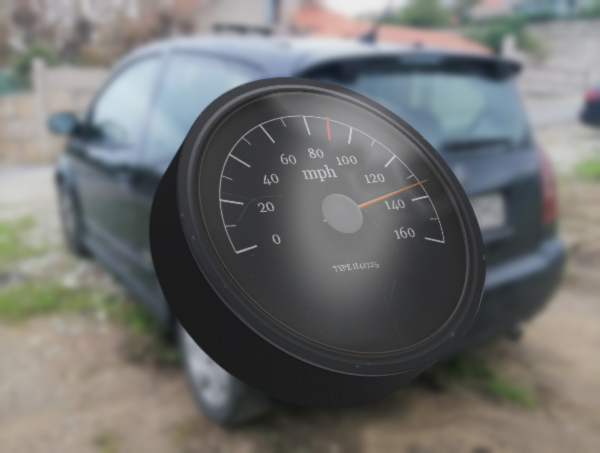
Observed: 135 (mph)
